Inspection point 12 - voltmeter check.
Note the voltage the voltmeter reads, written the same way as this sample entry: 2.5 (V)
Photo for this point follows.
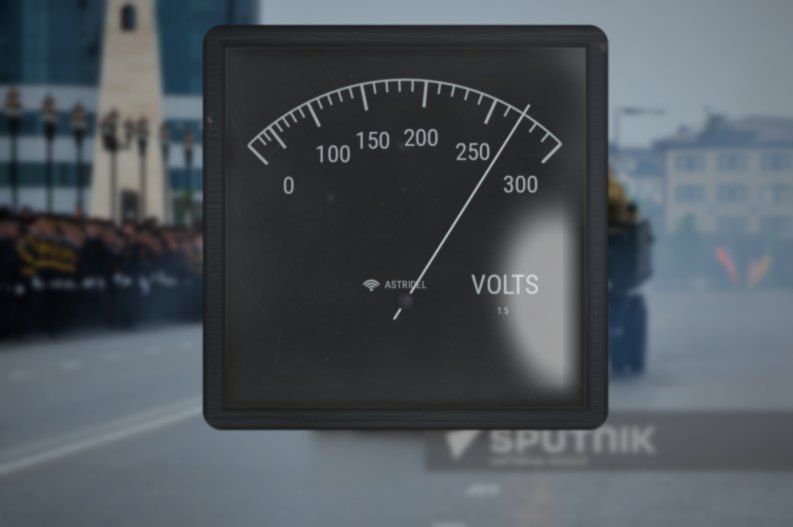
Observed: 270 (V)
